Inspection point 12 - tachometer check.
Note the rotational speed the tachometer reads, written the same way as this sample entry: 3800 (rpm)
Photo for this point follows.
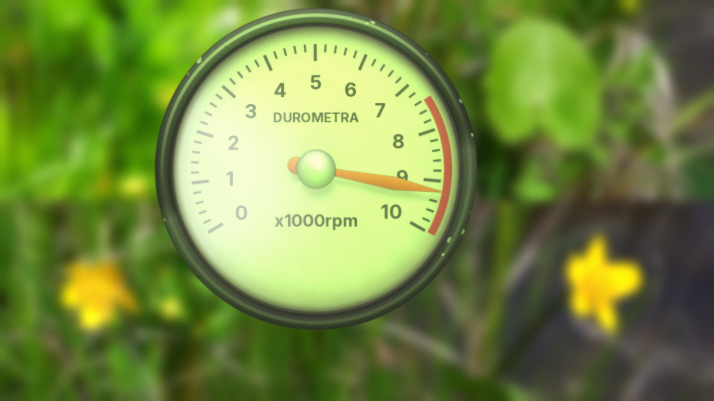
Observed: 9200 (rpm)
